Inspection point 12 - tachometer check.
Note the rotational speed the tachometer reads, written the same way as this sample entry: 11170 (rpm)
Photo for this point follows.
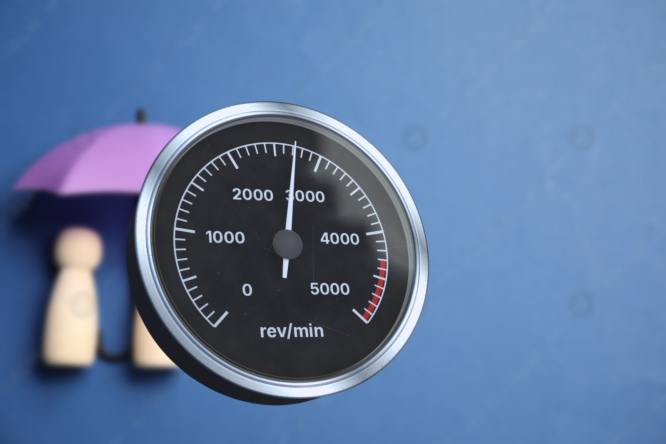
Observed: 2700 (rpm)
